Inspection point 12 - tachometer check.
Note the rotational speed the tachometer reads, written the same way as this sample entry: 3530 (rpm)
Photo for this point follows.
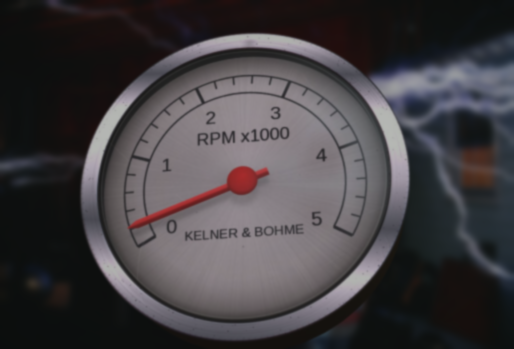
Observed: 200 (rpm)
